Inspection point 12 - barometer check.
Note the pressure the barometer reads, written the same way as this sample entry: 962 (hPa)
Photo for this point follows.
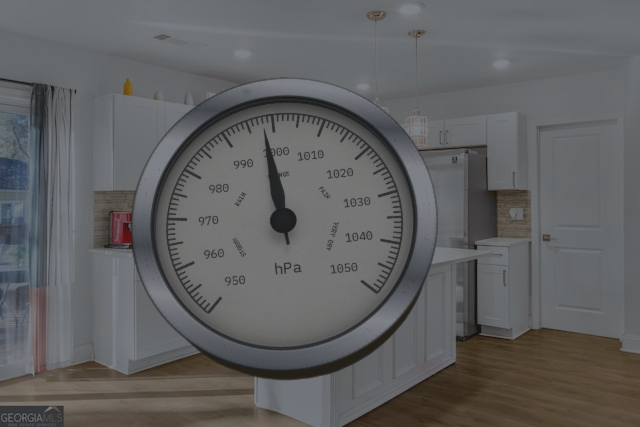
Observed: 998 (hPa)
